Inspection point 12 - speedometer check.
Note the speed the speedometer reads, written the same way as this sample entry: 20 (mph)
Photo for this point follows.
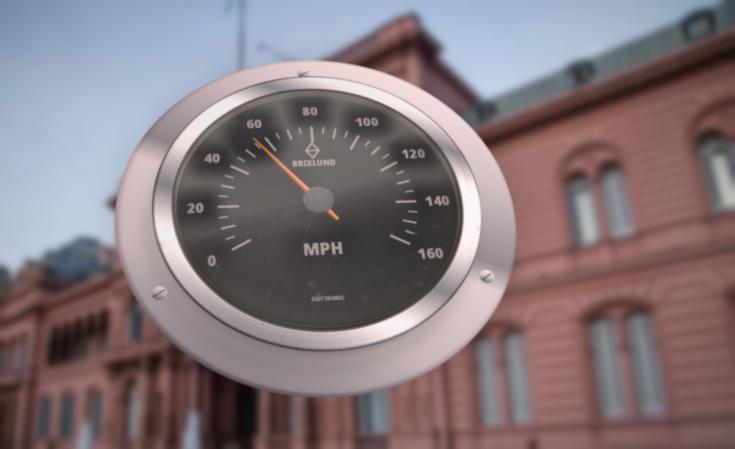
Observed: 55 (mph)
